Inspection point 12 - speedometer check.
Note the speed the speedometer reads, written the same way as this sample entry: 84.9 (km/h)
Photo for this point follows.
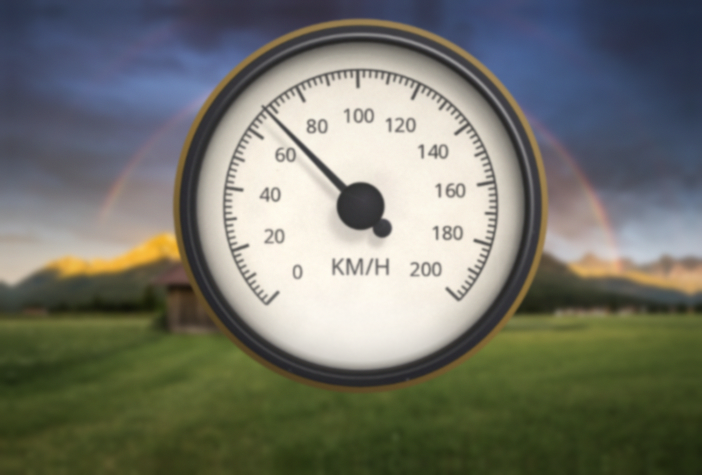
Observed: 68 (km/h)
